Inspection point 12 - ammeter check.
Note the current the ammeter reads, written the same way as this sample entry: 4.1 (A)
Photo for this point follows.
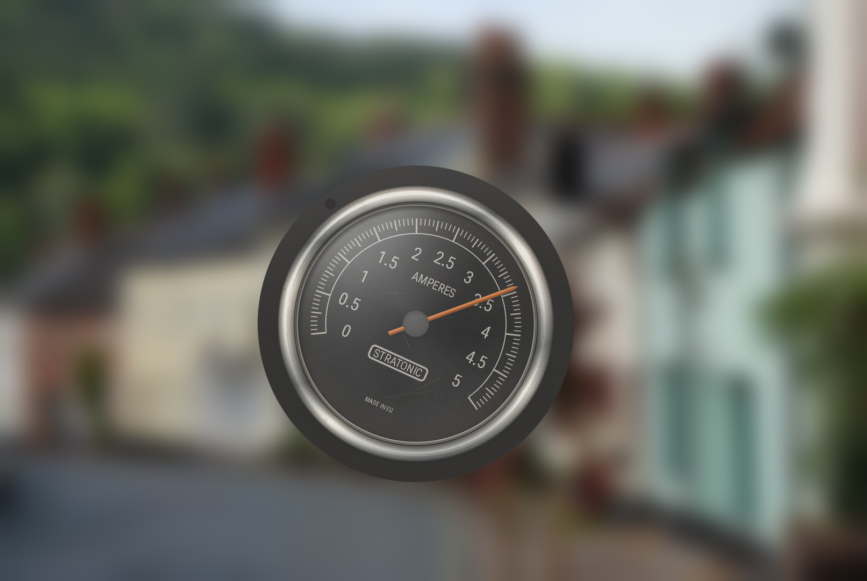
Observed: 3.45 (A)
